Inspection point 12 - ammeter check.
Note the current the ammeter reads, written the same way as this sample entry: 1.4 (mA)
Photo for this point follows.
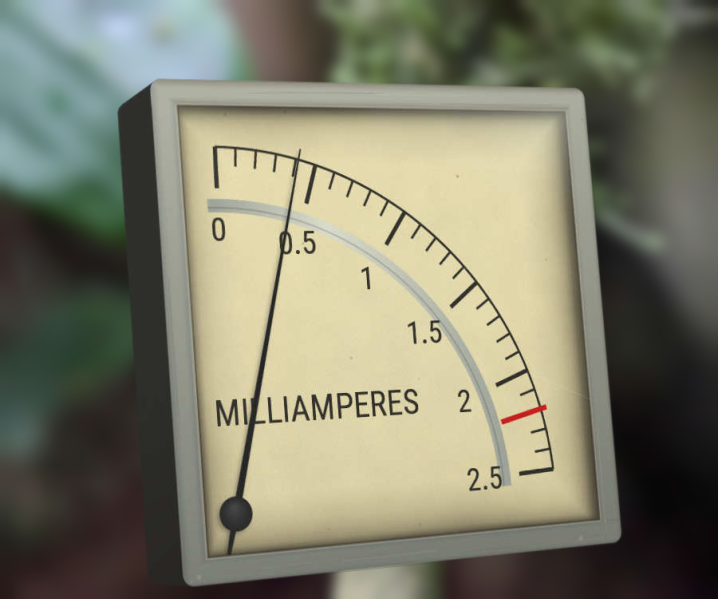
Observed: 0.4 (mA)
